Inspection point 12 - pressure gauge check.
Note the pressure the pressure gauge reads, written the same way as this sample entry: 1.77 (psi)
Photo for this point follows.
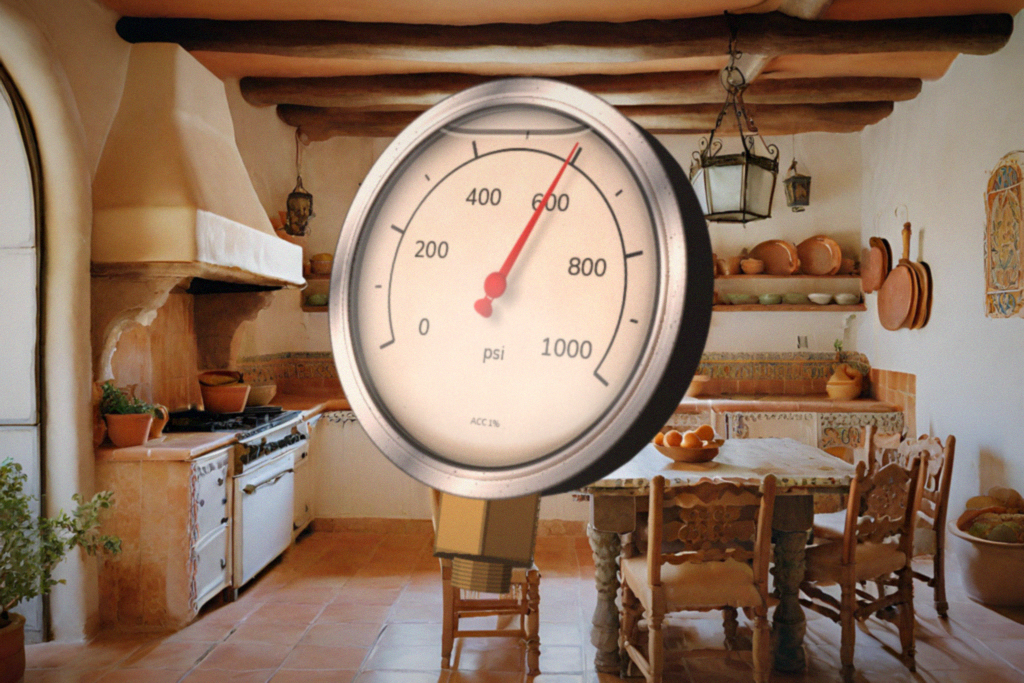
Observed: 600 (psi)
